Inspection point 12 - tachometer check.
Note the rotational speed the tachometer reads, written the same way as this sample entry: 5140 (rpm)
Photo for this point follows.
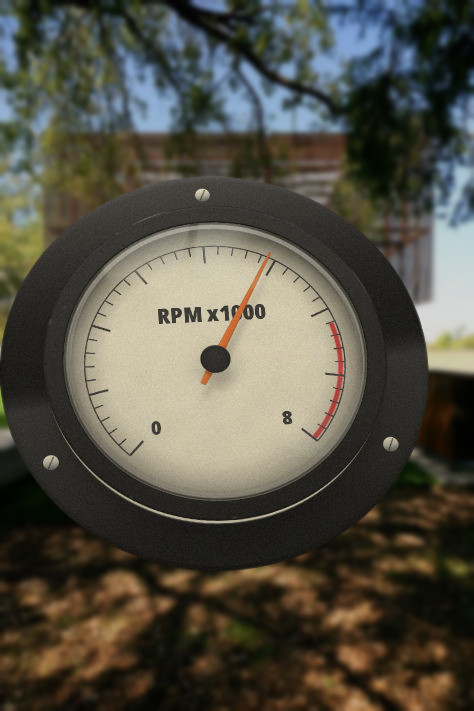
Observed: 4900 (rpm)
